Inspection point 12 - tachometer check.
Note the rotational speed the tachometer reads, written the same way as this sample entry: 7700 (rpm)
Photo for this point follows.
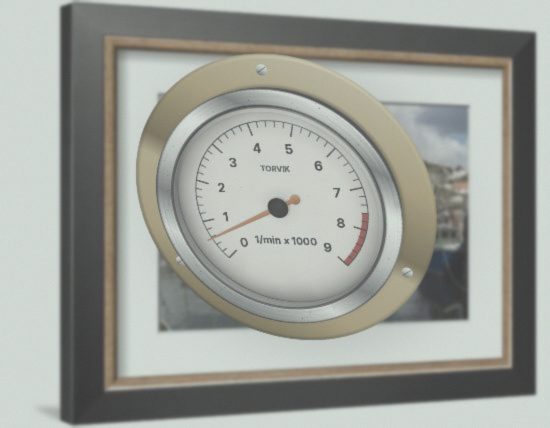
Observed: 600 (rpm)
